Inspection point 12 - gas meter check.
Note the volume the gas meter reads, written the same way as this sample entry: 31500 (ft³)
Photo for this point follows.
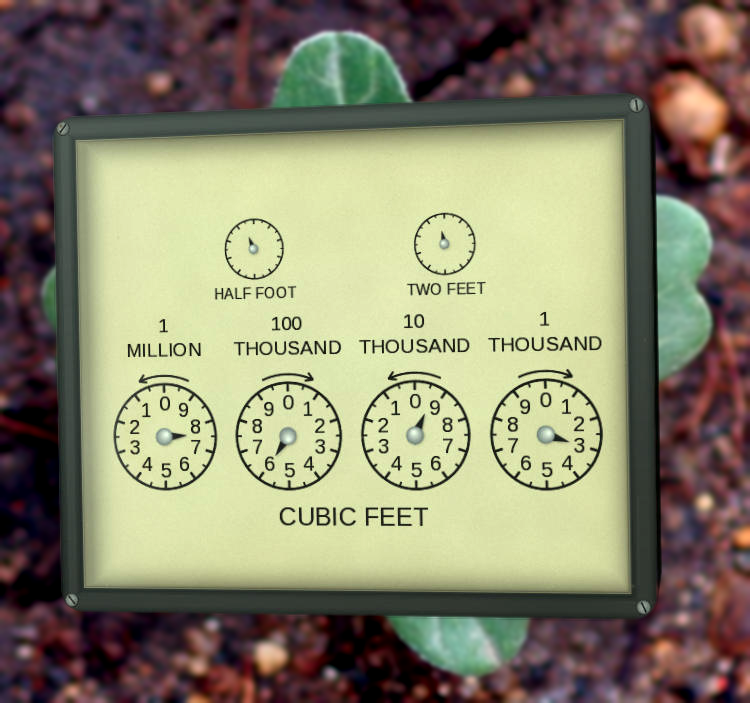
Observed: 759300 (ft³)
